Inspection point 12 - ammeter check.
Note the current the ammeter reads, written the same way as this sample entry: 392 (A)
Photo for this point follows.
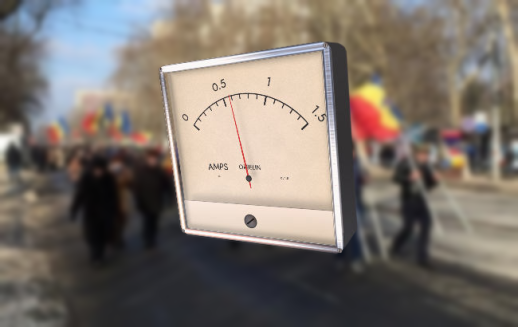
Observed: 0.6 (A)
